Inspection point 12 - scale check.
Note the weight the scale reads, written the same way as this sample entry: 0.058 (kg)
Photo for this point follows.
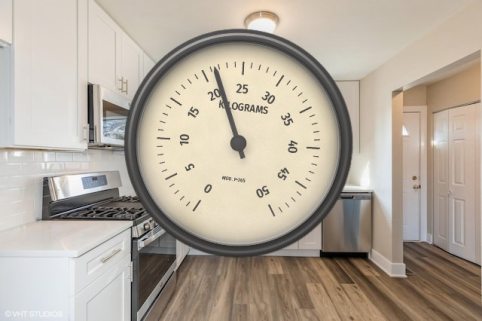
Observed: 21.5 (kg)
